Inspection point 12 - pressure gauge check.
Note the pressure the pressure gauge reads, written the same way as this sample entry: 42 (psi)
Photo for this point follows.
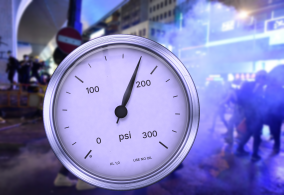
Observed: 180 (psi)
